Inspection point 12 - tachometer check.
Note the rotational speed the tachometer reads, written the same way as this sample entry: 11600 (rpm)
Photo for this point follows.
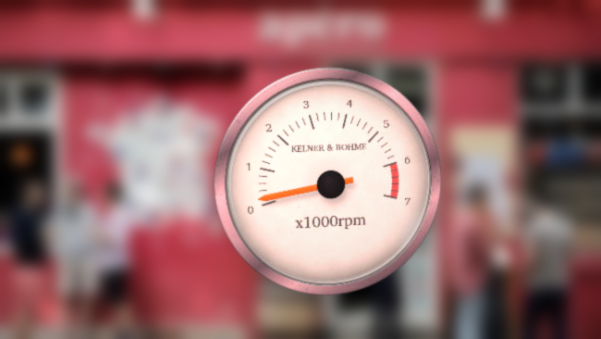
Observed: 200 (rpm)
